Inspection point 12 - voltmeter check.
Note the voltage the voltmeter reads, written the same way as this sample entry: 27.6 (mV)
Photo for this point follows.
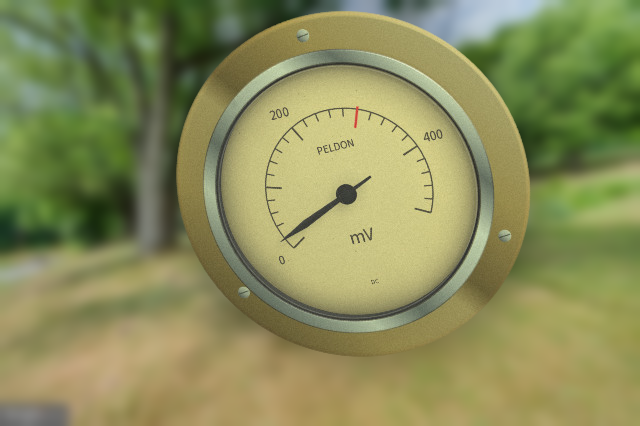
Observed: 20 (mV)
